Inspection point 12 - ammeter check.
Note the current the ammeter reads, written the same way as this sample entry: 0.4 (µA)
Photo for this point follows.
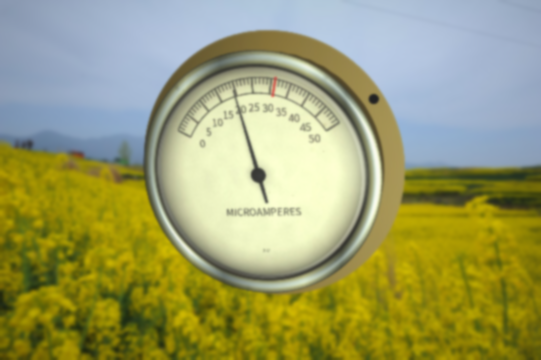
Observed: 20 (µA)
